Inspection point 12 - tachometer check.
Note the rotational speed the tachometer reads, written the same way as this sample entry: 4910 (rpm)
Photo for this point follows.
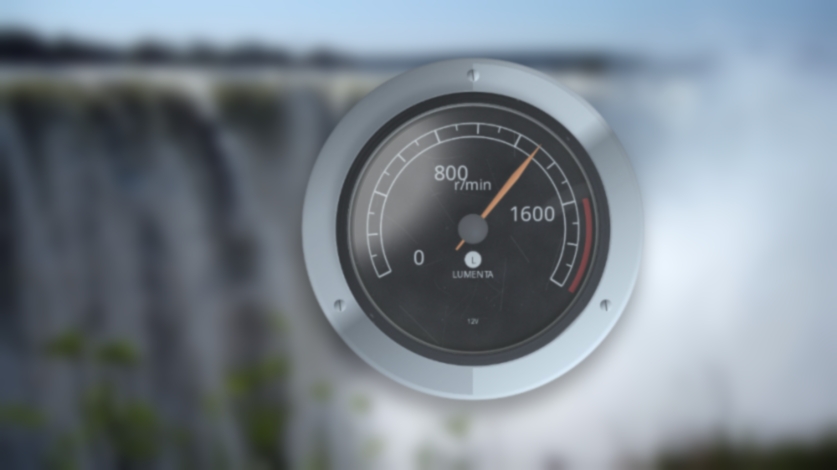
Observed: 1300 (rpm)
